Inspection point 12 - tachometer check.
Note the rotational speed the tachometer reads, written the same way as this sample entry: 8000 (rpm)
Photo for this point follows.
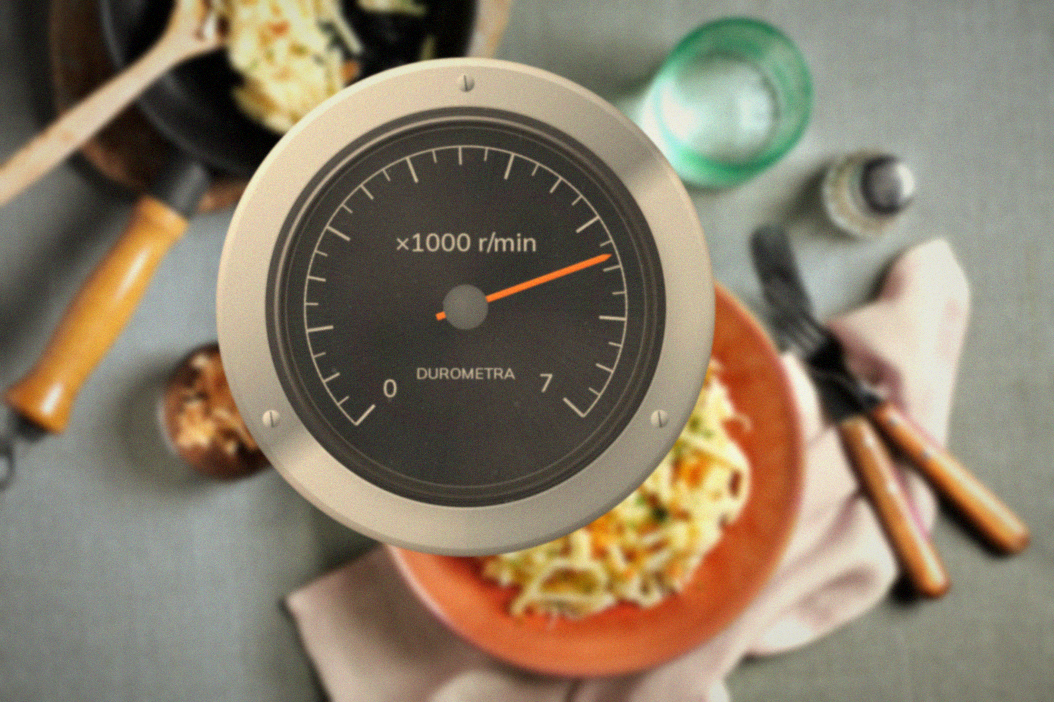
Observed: 5375 (rpm)
